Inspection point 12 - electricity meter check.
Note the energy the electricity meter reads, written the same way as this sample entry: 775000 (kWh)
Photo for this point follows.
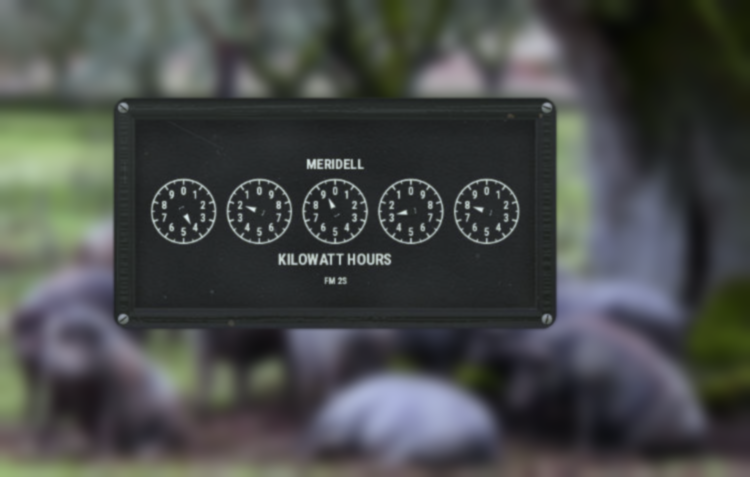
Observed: 41928 (kWh)
